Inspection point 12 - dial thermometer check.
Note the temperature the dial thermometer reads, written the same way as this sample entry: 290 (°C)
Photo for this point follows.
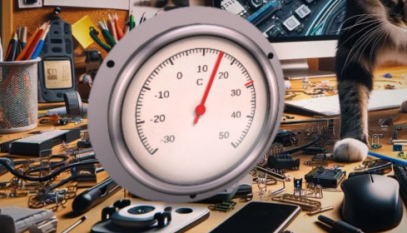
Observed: 15 (°C)
